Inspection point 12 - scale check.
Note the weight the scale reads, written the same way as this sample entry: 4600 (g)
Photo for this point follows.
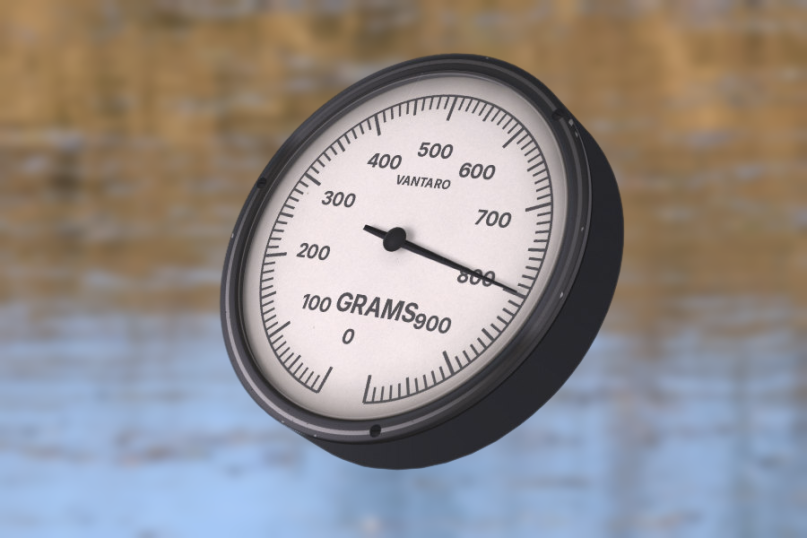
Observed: 800 (g)
